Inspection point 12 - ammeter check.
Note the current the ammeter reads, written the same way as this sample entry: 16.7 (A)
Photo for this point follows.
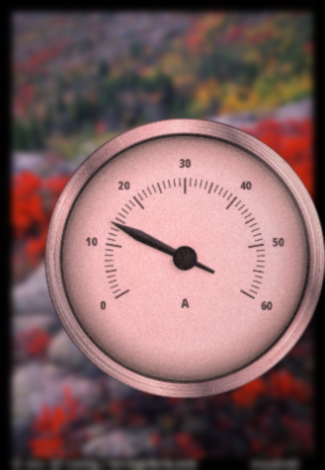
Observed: 14 (A)
